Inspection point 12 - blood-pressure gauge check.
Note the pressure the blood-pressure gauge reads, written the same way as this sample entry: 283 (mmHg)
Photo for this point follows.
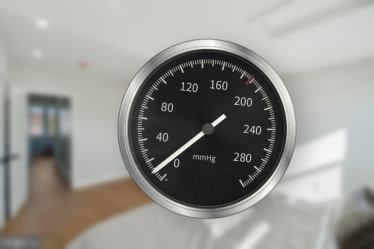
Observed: 10 (mmHg)
